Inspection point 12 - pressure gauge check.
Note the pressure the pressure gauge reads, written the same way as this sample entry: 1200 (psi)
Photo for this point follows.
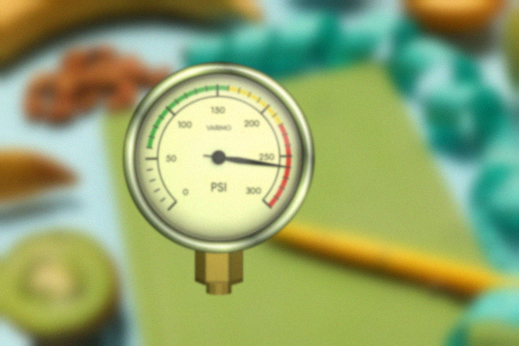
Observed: 260 (psi)
